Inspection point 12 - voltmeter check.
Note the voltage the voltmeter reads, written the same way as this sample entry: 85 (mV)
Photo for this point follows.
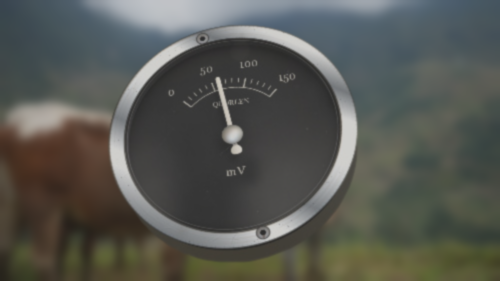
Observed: 60 (mV)
